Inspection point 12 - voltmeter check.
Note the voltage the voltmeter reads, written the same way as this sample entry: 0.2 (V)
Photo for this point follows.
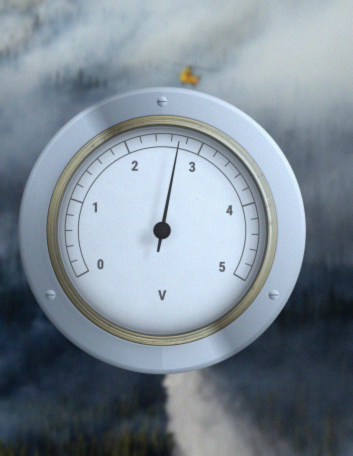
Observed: 2.7 (V)
